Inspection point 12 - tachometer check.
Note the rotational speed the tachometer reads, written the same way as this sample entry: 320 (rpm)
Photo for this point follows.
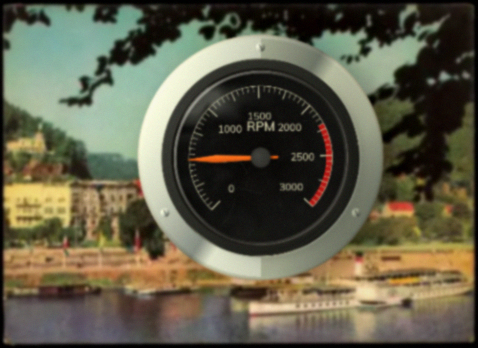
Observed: 500 (rpm)
